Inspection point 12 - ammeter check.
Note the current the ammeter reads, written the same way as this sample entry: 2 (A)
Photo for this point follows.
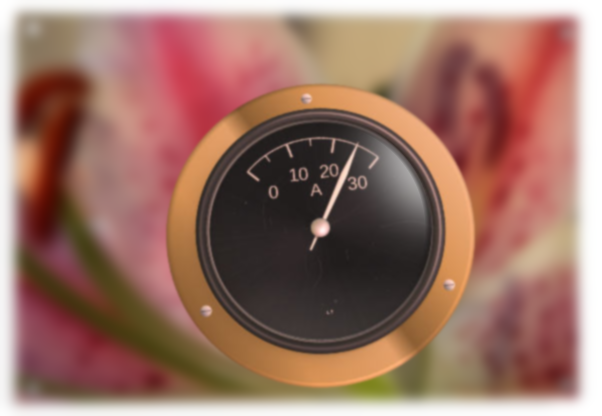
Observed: 25 (A)
